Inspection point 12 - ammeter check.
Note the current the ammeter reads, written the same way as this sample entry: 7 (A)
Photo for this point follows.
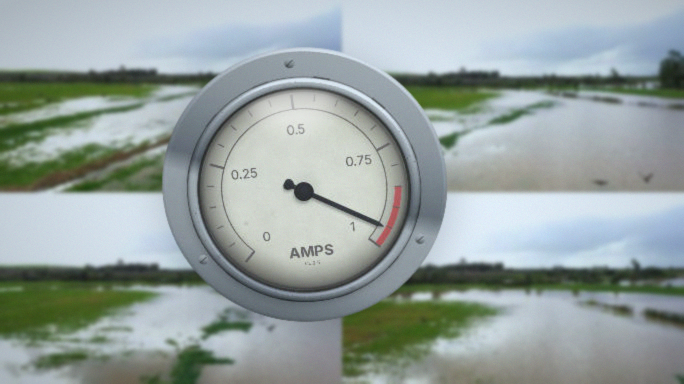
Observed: 0.95 (A)
